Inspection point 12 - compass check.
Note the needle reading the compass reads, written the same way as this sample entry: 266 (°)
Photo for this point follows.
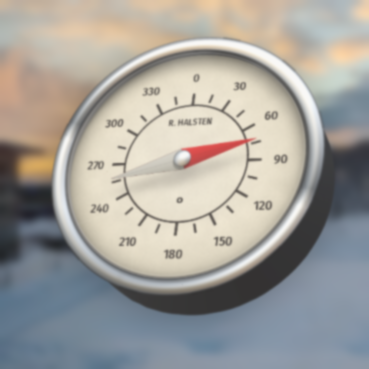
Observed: 75 (°)
